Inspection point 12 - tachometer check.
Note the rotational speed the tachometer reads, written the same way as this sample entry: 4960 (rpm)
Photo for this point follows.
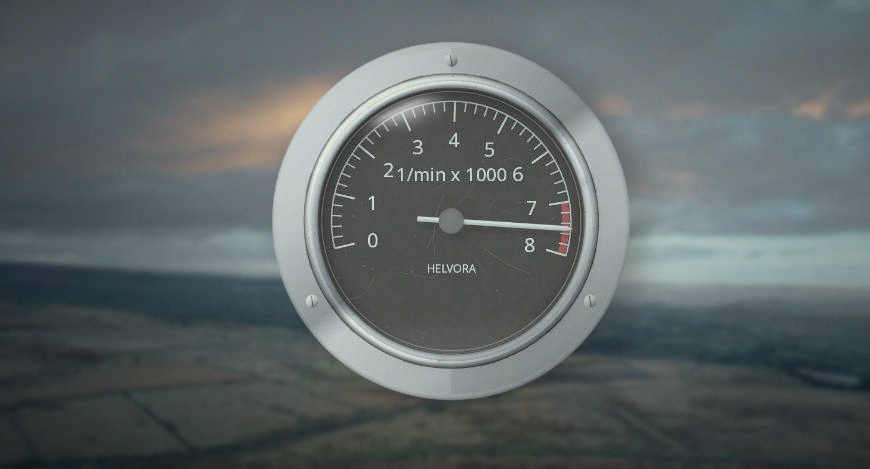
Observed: 7500 (rpm)
